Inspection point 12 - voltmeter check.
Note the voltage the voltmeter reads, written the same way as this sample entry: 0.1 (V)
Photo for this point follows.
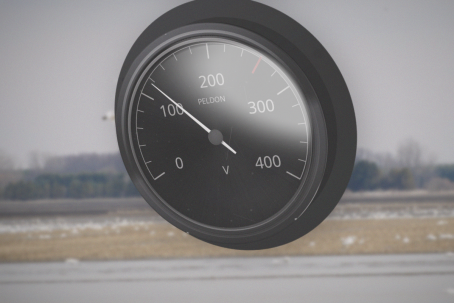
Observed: 120 (V)
